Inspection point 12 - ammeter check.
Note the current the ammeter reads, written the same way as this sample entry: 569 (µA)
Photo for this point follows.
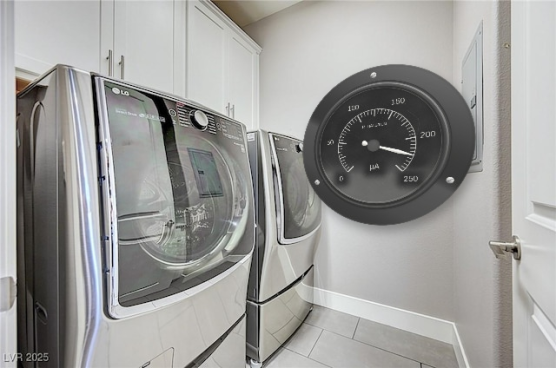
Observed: 225 (µA)
